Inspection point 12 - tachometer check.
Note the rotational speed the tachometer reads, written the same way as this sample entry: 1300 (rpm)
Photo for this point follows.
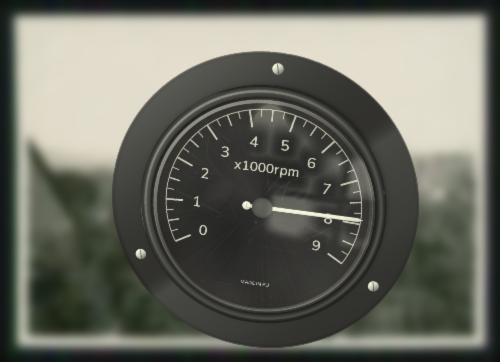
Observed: 7875 (rpm)
